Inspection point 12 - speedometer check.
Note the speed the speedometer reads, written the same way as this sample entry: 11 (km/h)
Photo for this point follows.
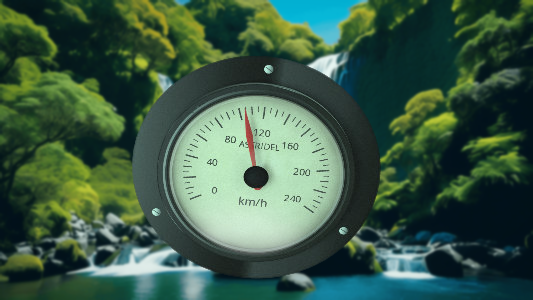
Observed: 105 (km/h)
